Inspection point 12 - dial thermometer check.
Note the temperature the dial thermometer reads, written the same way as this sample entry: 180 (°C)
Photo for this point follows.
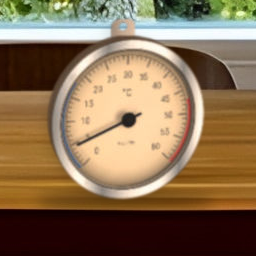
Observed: 5 (°C)
